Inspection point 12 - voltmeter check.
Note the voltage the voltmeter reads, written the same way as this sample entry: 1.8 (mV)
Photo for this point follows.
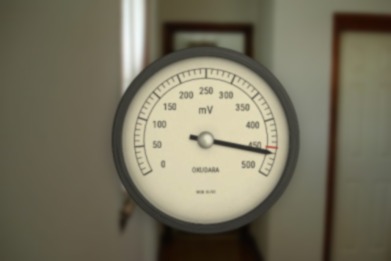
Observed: 460 (mV)
